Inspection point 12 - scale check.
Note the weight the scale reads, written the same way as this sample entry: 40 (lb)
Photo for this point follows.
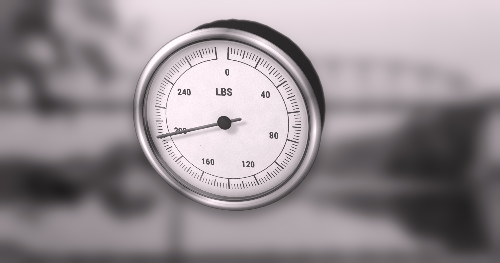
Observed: 200 (lb)
